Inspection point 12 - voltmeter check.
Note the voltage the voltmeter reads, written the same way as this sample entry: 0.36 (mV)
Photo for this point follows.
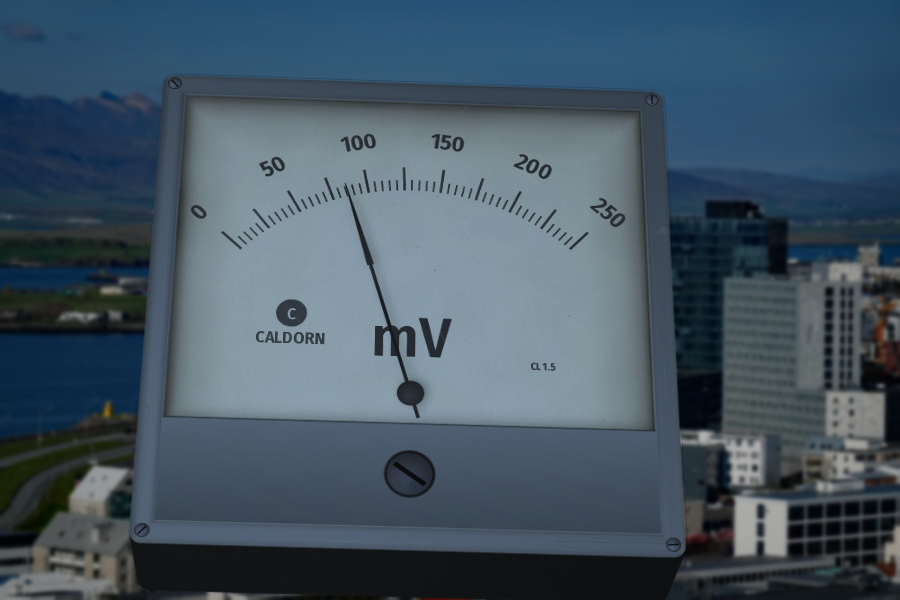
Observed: 85 (mV)
